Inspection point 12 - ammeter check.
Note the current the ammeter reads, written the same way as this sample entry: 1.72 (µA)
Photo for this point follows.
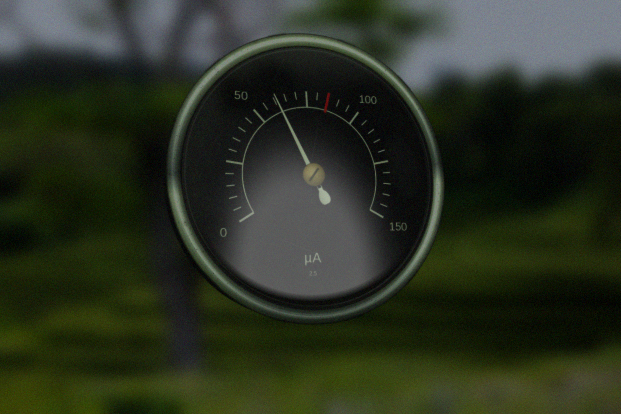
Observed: 60 (µA)
